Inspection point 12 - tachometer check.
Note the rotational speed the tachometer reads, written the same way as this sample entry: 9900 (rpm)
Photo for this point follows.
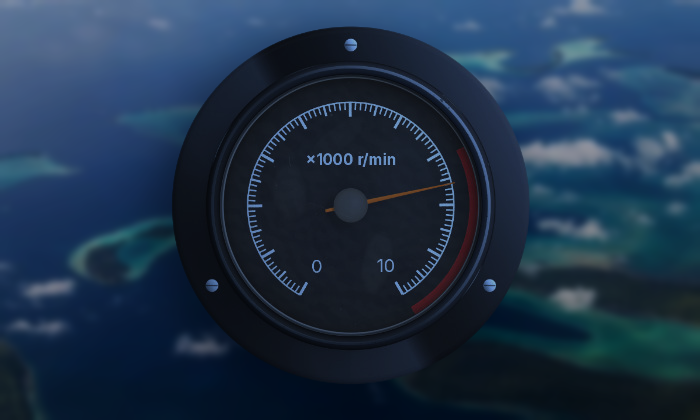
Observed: 7600 (rpm)
